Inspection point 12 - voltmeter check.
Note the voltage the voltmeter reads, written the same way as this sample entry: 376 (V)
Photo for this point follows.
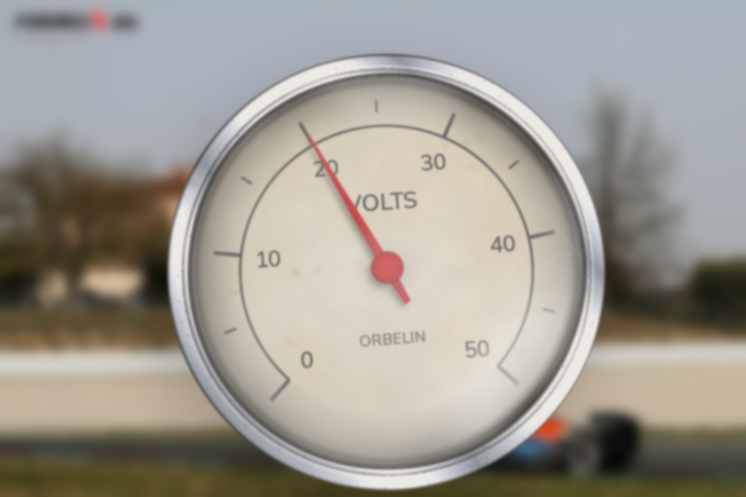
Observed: 20 (V)
